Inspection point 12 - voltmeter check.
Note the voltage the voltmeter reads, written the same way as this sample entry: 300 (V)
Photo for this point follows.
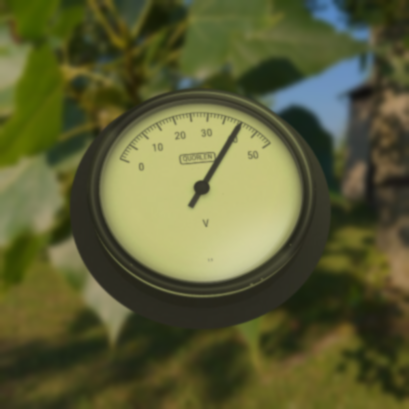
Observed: 40 (V)
